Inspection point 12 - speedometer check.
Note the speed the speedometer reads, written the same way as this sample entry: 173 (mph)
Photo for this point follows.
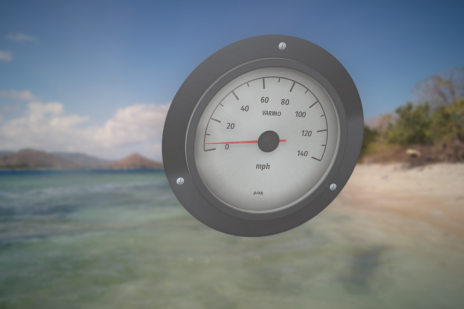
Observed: 5 (mph)
